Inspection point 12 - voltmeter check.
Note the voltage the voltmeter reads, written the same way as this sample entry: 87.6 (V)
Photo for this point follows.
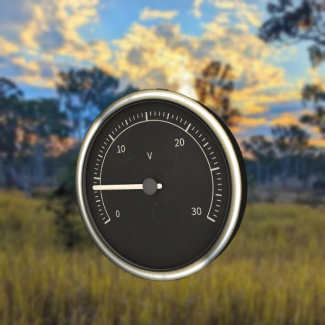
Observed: 4 (V)
